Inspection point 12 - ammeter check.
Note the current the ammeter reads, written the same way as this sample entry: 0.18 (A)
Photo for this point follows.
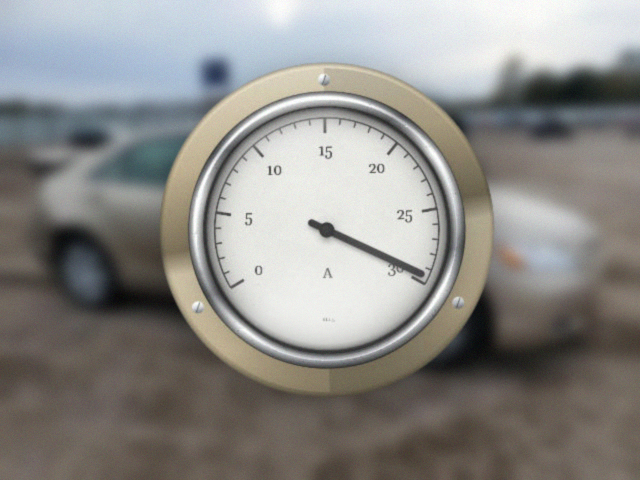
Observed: 29.5 (A)
